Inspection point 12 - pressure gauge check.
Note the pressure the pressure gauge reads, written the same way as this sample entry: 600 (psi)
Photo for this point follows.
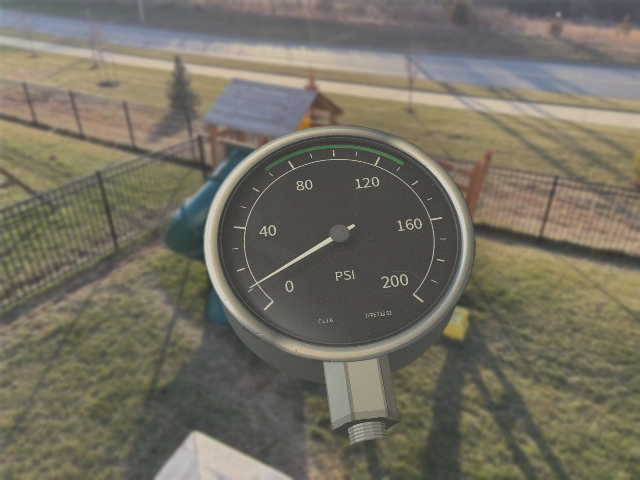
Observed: 10 (psi)
